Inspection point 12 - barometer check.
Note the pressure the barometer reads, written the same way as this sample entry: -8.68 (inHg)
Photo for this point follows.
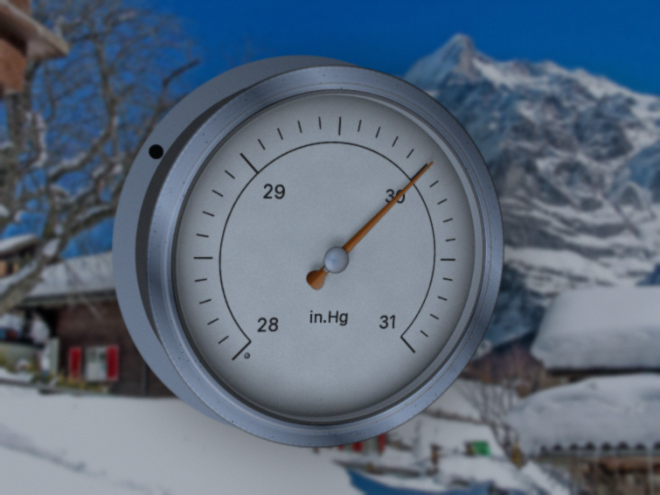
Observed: 30 (inHg)
